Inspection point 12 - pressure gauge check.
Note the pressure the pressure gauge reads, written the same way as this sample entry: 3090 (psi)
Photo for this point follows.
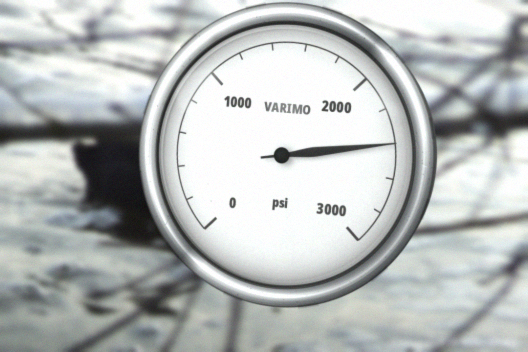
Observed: 2400 (psi)
